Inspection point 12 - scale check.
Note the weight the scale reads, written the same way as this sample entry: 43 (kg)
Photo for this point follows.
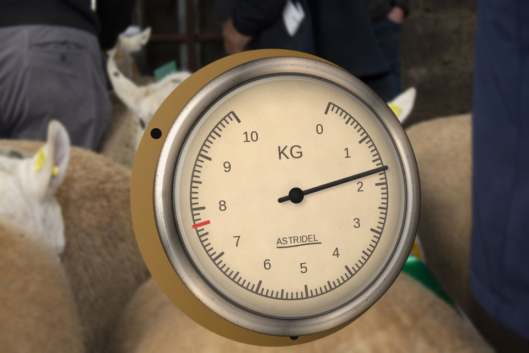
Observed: 1.7 (kg)
